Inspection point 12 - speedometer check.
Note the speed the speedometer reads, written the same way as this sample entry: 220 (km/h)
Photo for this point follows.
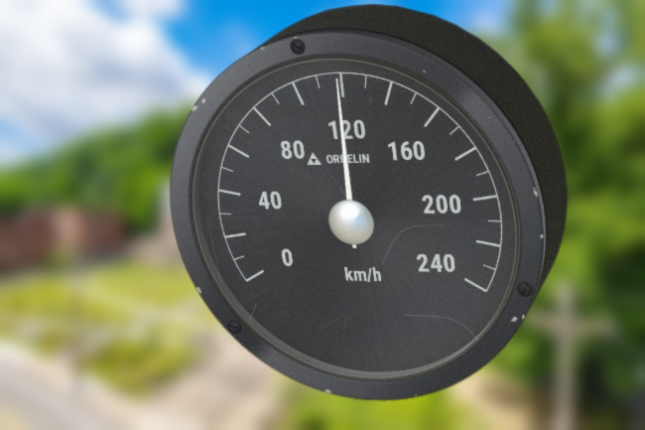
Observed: 120 (km/h)
